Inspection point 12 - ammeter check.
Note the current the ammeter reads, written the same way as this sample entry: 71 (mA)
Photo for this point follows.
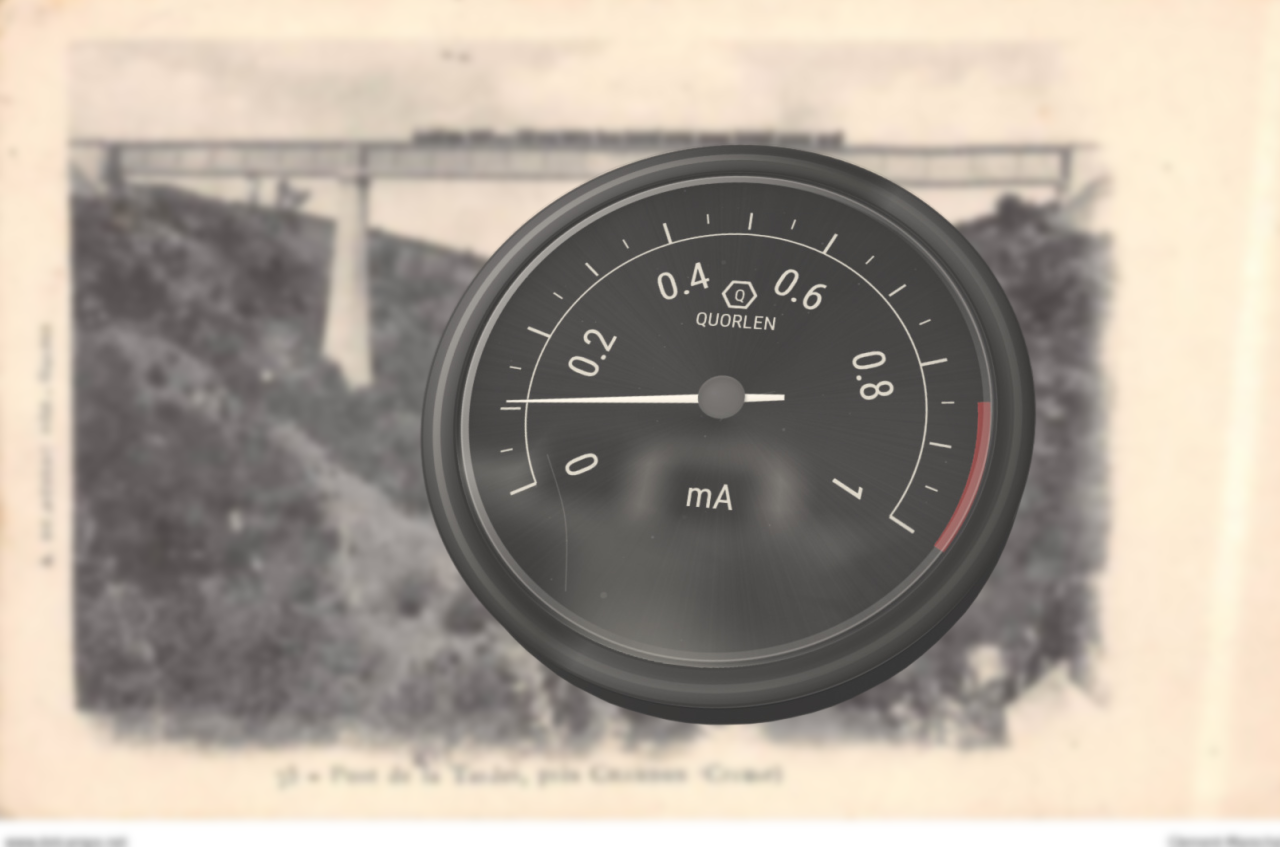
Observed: 0.1 (mA)
